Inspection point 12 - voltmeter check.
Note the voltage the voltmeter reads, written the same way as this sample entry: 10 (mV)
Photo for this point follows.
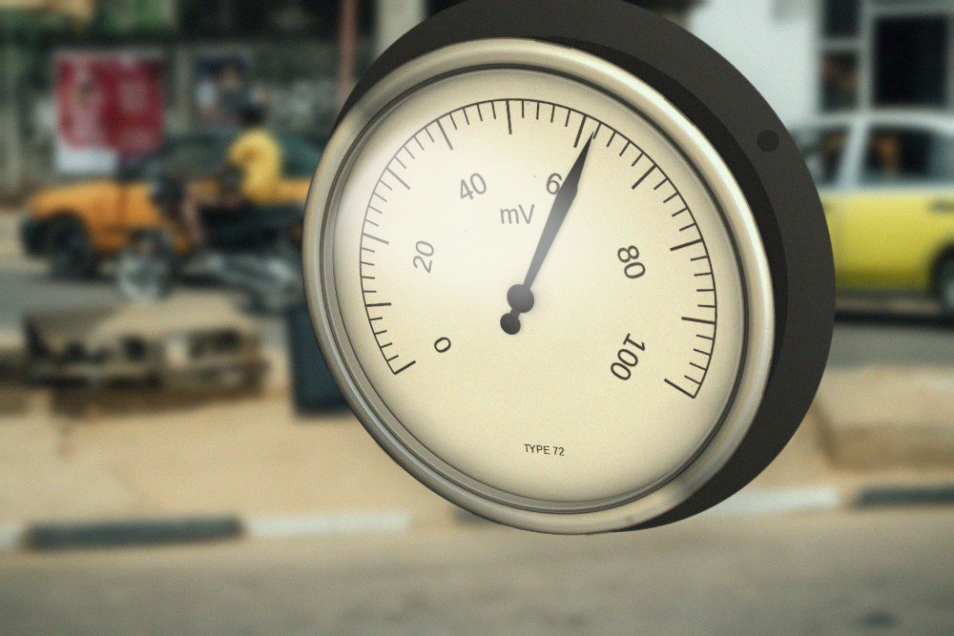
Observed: 62 (mV)
